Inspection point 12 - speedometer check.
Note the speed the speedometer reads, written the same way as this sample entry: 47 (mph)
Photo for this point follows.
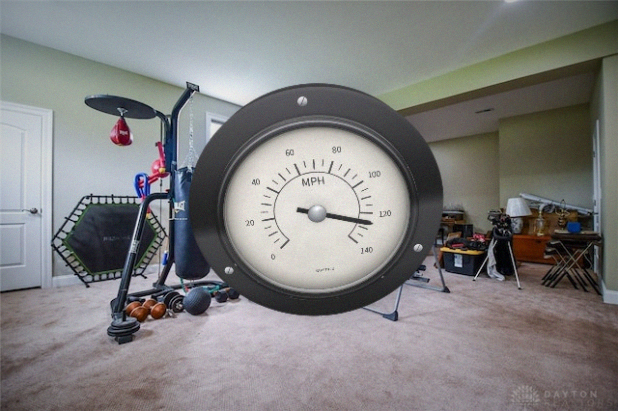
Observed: 125 (mph)
